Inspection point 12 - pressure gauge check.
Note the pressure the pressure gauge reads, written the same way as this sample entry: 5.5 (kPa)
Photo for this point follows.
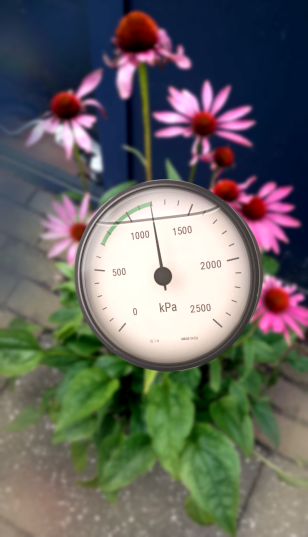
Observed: 1200 (kPa)
